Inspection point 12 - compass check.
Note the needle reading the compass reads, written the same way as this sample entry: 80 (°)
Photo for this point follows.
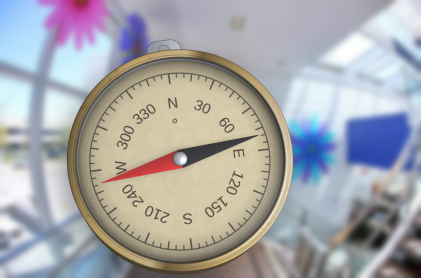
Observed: 260 (°)
